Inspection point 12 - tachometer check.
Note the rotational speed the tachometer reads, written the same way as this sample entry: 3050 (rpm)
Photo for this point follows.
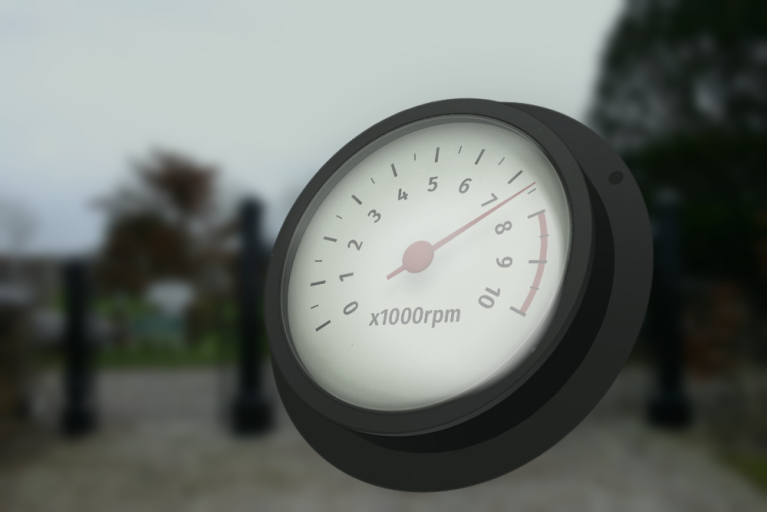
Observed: 7500 (rpm)
